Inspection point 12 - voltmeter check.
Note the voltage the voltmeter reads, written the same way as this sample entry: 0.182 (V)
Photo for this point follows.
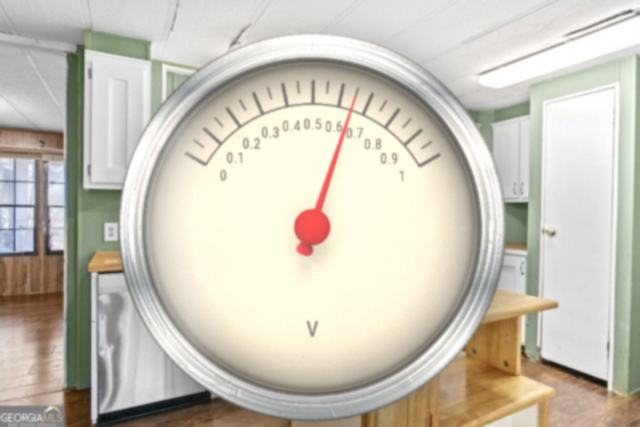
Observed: 0.65 (V)
